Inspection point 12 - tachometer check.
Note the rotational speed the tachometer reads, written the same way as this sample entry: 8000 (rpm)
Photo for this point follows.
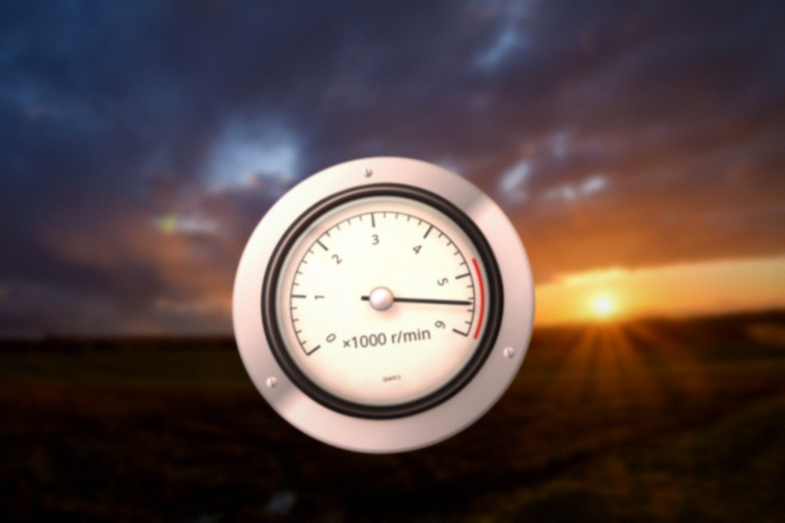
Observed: 5500 (rpm)
